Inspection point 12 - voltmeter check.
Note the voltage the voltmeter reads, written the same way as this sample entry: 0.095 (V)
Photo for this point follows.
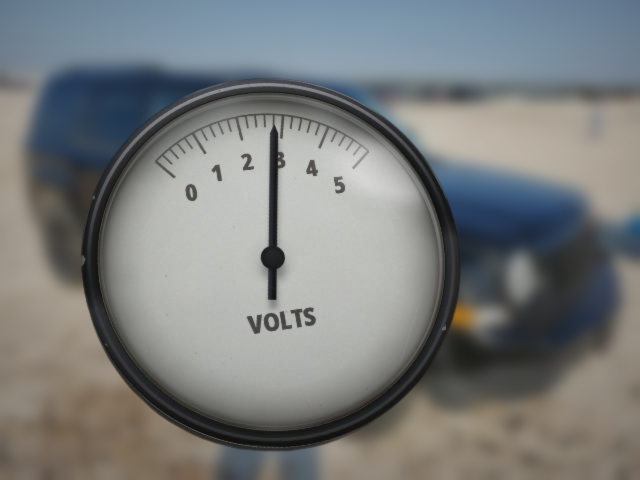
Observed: 2.8 (V)
